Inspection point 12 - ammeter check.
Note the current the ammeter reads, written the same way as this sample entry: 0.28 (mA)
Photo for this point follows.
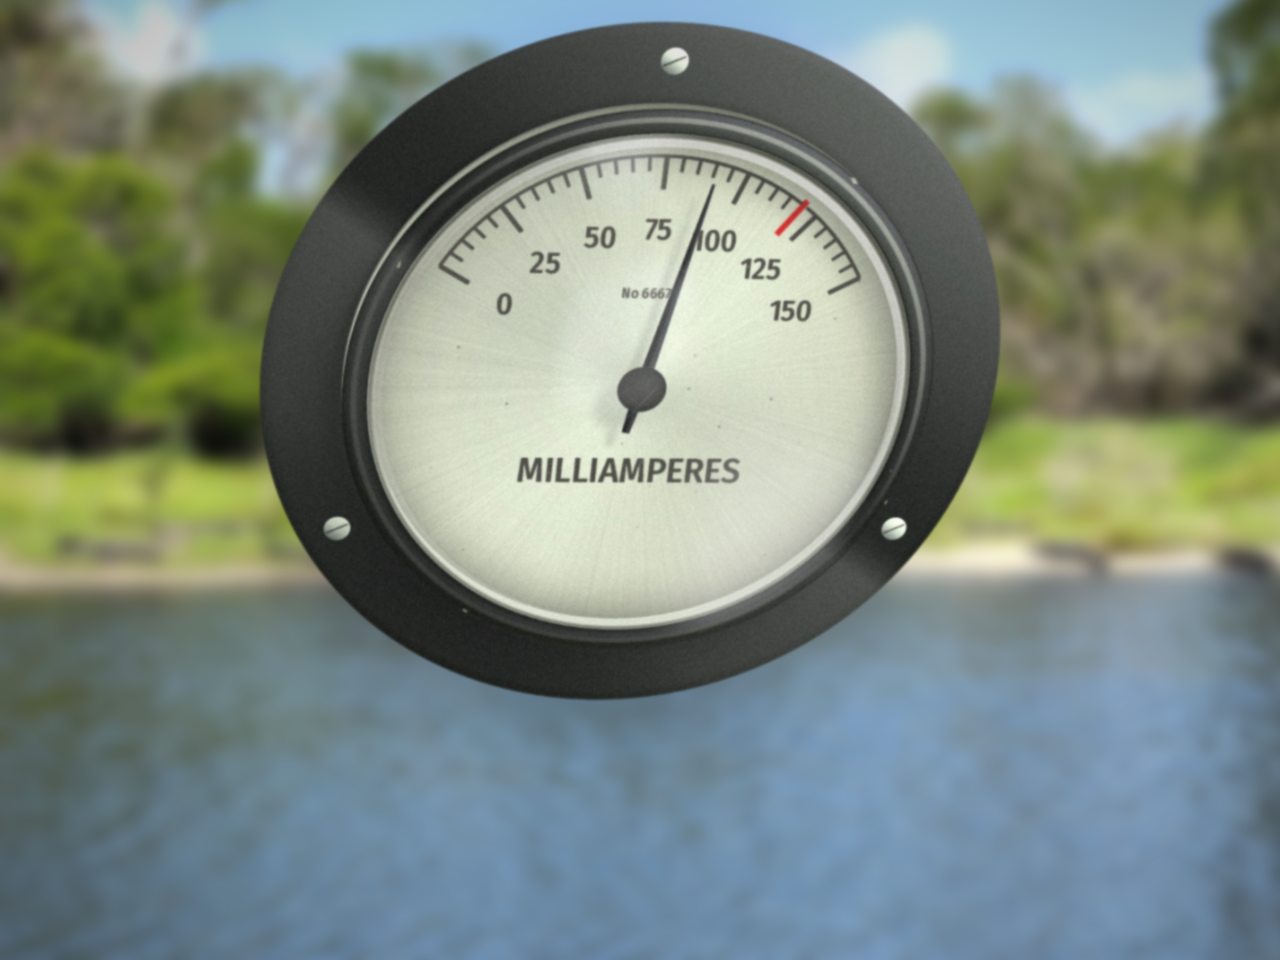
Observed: 90 (mA)
